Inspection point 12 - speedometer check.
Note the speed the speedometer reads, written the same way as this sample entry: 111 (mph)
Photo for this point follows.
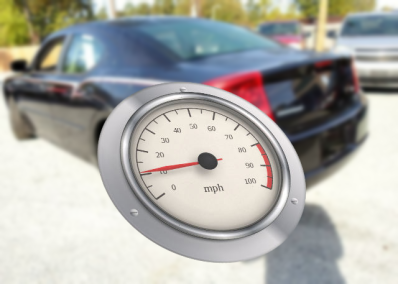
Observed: 10 (mph)
